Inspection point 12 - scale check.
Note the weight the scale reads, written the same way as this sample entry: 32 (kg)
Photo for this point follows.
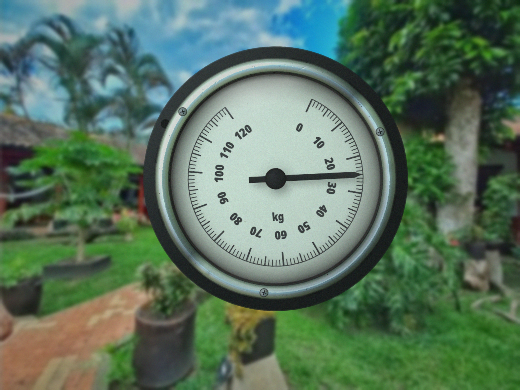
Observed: 25 (kg)
